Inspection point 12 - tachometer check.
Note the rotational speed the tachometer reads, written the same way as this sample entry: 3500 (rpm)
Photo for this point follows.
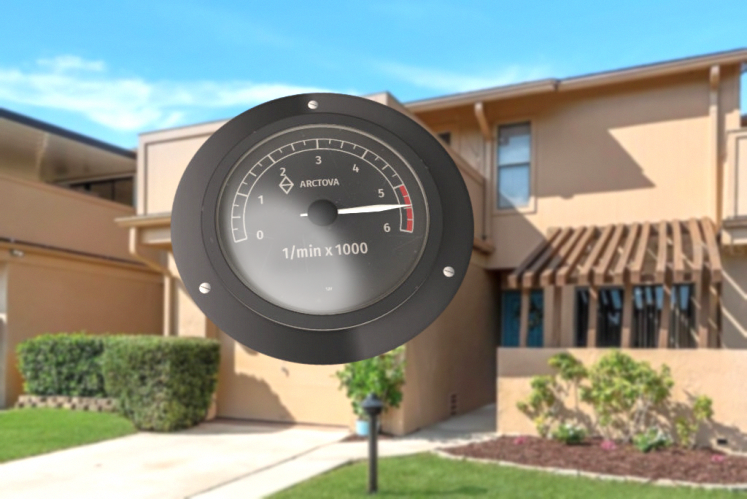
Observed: 5500 (rpm)
